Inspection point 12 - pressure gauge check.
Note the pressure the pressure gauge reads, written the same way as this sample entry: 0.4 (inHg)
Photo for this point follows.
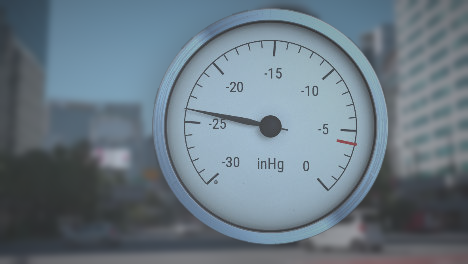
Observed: -24 (inHg)
